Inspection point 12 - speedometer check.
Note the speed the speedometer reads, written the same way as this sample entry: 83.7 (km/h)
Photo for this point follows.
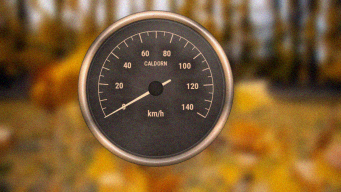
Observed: 0 (km/h)
